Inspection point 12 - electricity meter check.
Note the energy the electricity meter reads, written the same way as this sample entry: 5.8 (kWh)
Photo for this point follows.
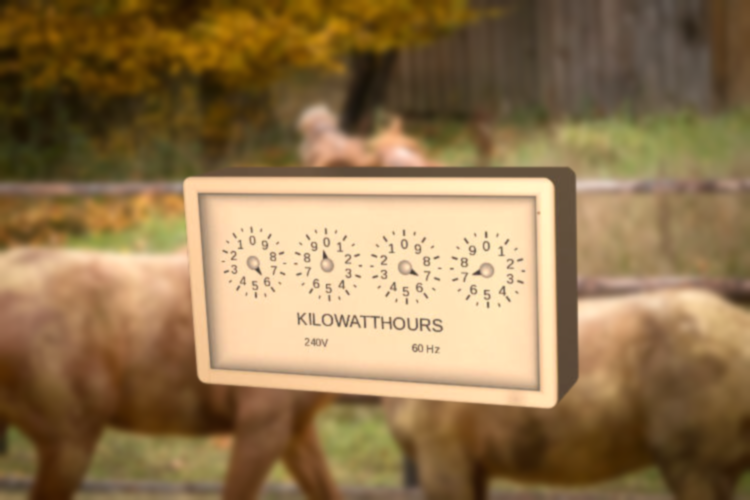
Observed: 5967 (kWh)
